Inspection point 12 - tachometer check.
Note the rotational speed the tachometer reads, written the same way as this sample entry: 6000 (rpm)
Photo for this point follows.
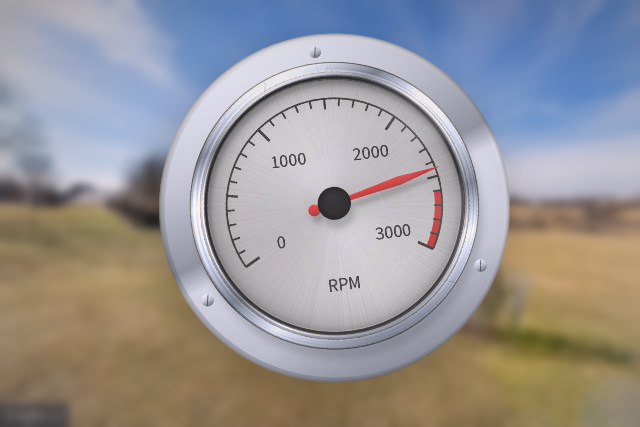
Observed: 2450 (rpm)
